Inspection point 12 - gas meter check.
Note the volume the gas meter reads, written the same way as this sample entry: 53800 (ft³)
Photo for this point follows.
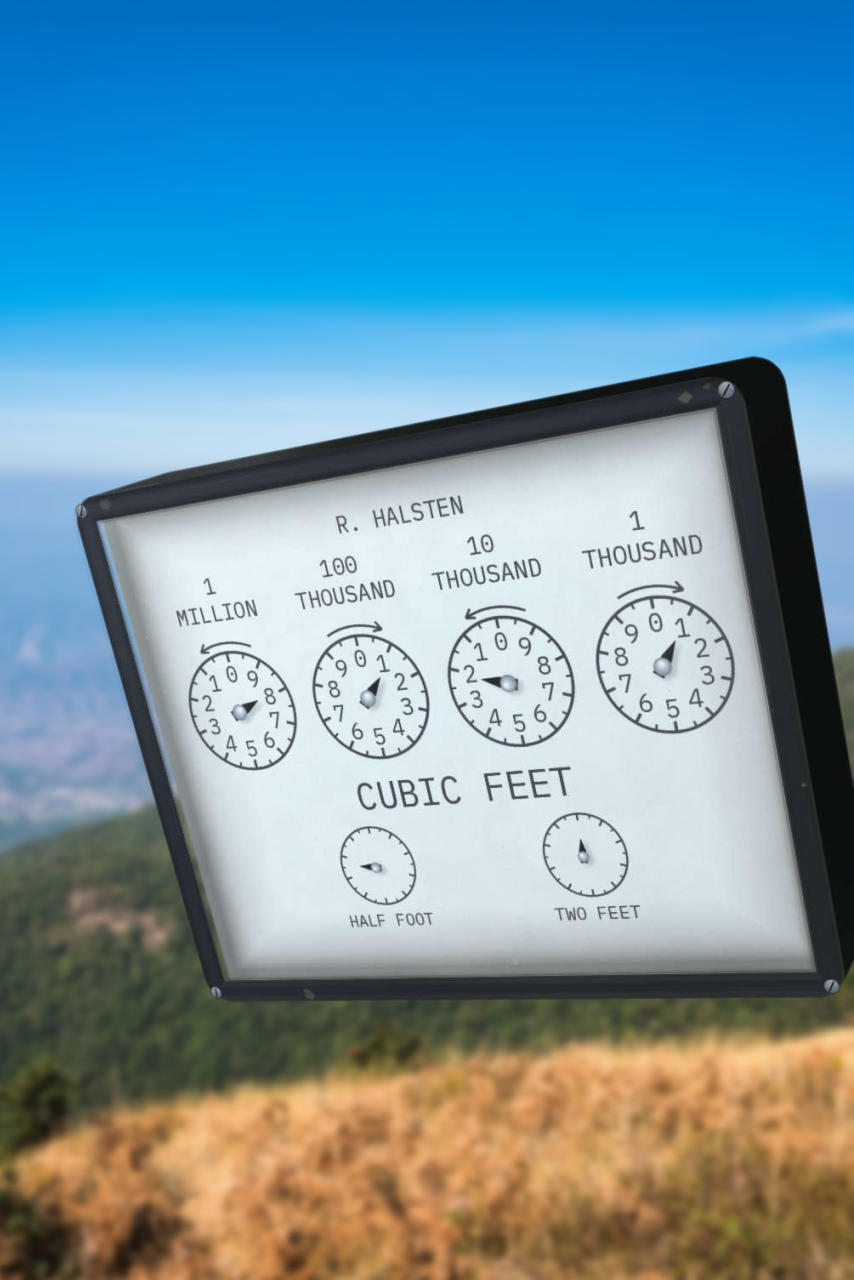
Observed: 812100 (ft³)
